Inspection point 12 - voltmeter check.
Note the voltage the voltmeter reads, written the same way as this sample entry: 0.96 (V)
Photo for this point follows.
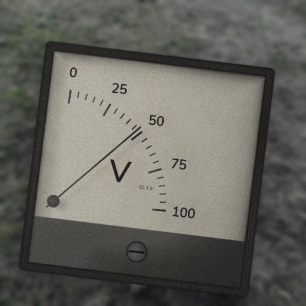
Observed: 47.5 (V)
